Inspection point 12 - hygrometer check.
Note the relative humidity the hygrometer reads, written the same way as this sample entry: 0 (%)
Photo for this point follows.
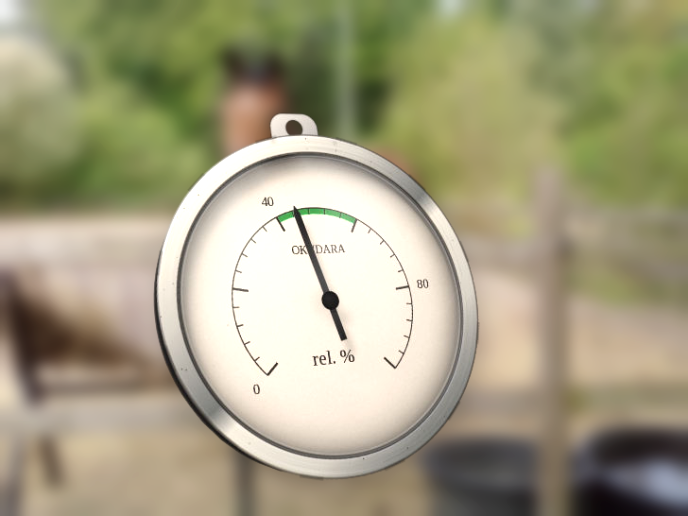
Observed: 44 (%)
